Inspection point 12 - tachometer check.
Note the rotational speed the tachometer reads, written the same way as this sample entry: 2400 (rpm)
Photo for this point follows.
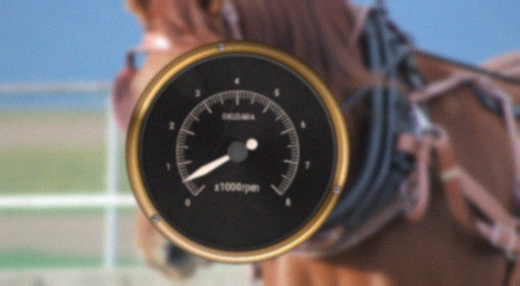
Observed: 500 (rpm)
